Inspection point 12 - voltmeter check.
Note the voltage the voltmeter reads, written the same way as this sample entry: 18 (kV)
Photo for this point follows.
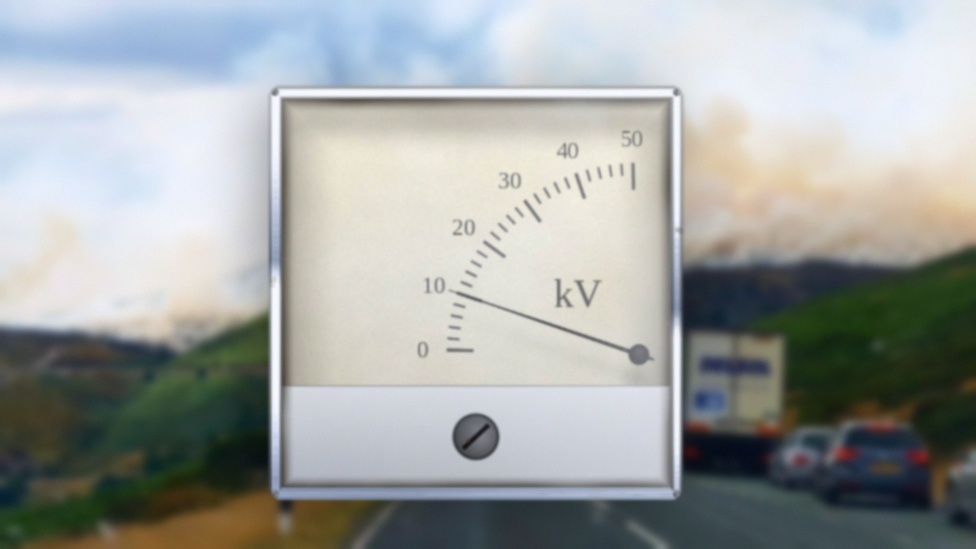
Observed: 10 (kV)
